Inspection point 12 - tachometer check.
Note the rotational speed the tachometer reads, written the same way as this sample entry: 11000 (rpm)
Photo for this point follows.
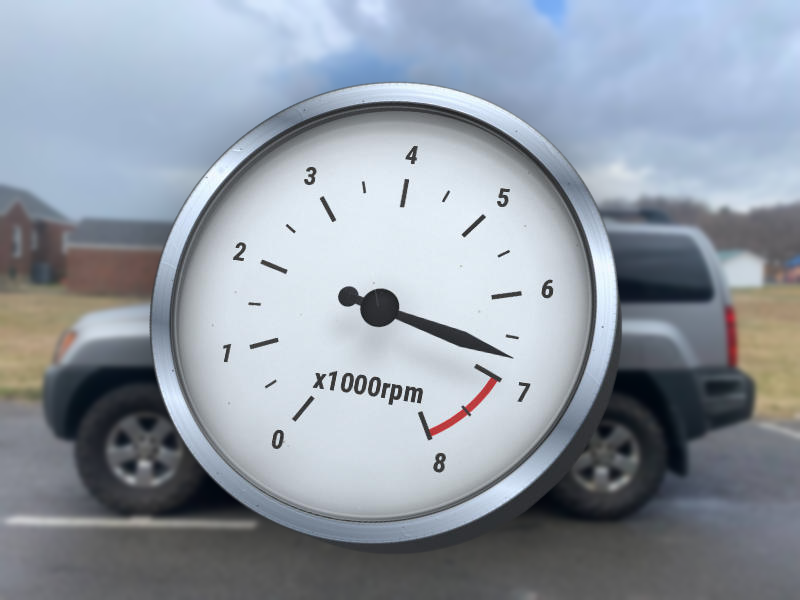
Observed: 6750 (rpm)
